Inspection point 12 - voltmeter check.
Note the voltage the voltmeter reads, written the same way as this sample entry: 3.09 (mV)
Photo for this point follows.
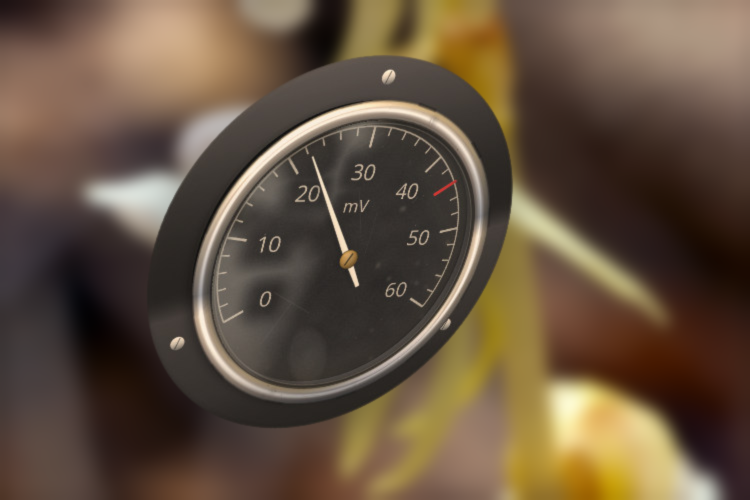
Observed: 22 (mV)
